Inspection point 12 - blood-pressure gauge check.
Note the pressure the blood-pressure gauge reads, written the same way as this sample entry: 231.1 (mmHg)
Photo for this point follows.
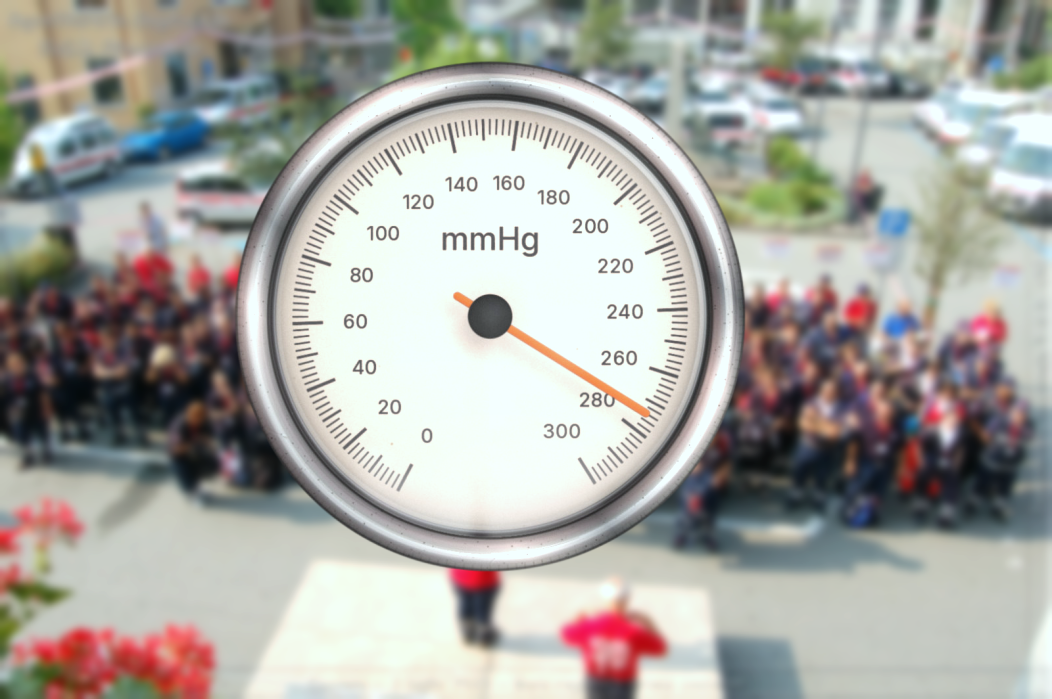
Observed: 274 (mmHg)
